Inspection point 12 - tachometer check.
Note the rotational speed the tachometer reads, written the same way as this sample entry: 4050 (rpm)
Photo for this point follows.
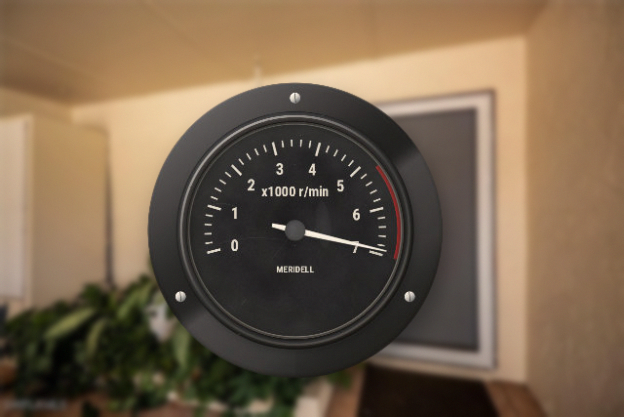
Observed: 6900 (rpm)
